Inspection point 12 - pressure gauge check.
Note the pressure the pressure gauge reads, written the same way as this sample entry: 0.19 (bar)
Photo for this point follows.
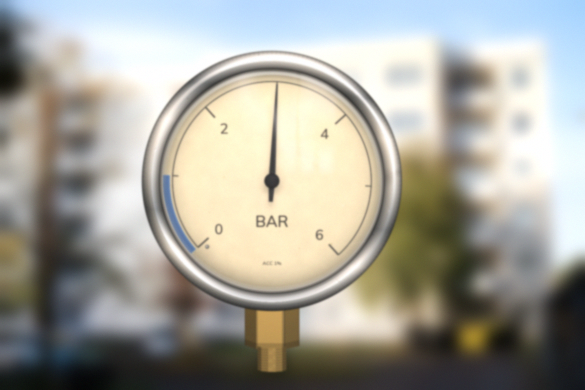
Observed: 3 (bar)
